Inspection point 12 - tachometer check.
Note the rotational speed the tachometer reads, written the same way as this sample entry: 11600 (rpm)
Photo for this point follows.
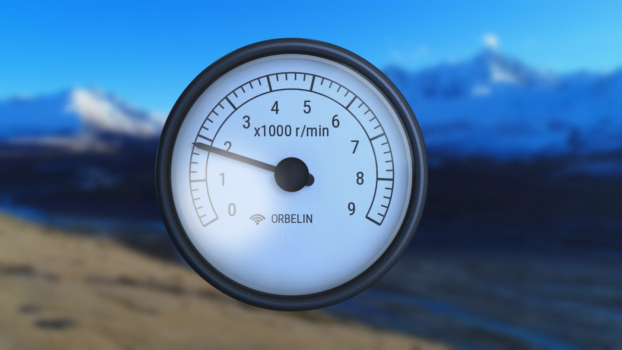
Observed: 1800 (rpm)
